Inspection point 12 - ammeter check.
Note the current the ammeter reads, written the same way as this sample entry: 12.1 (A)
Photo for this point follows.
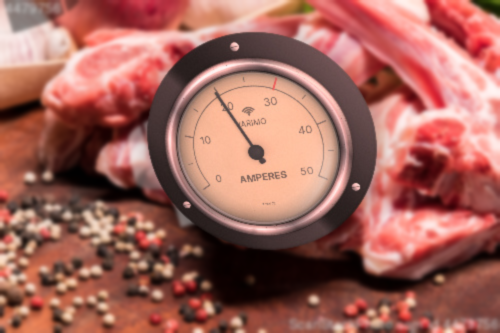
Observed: 20 (A)
